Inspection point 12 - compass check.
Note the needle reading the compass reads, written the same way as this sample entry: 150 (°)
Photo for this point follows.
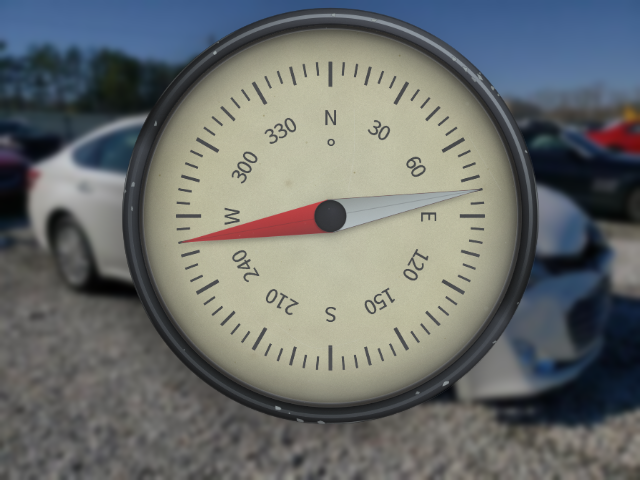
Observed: 260 (°)
